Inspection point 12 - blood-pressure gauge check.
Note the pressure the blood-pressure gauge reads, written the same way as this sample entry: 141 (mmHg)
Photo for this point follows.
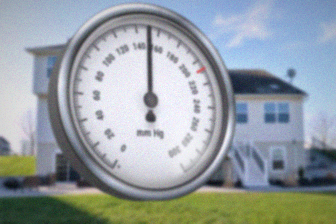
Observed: 150 (mmHg)
